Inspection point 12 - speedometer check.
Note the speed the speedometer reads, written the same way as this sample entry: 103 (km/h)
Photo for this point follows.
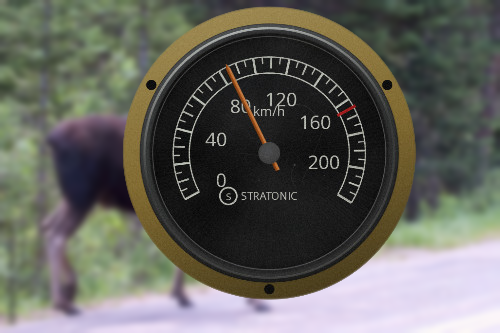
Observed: 85 (km/h)
